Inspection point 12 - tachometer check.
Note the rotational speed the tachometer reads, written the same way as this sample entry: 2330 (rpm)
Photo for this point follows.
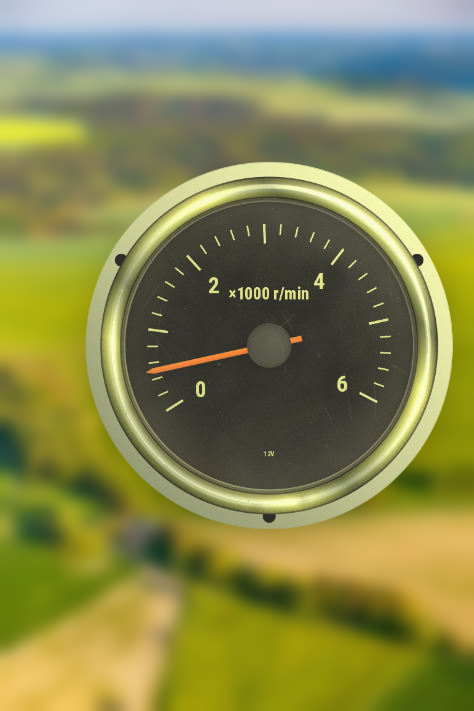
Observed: 500 (rpm)
